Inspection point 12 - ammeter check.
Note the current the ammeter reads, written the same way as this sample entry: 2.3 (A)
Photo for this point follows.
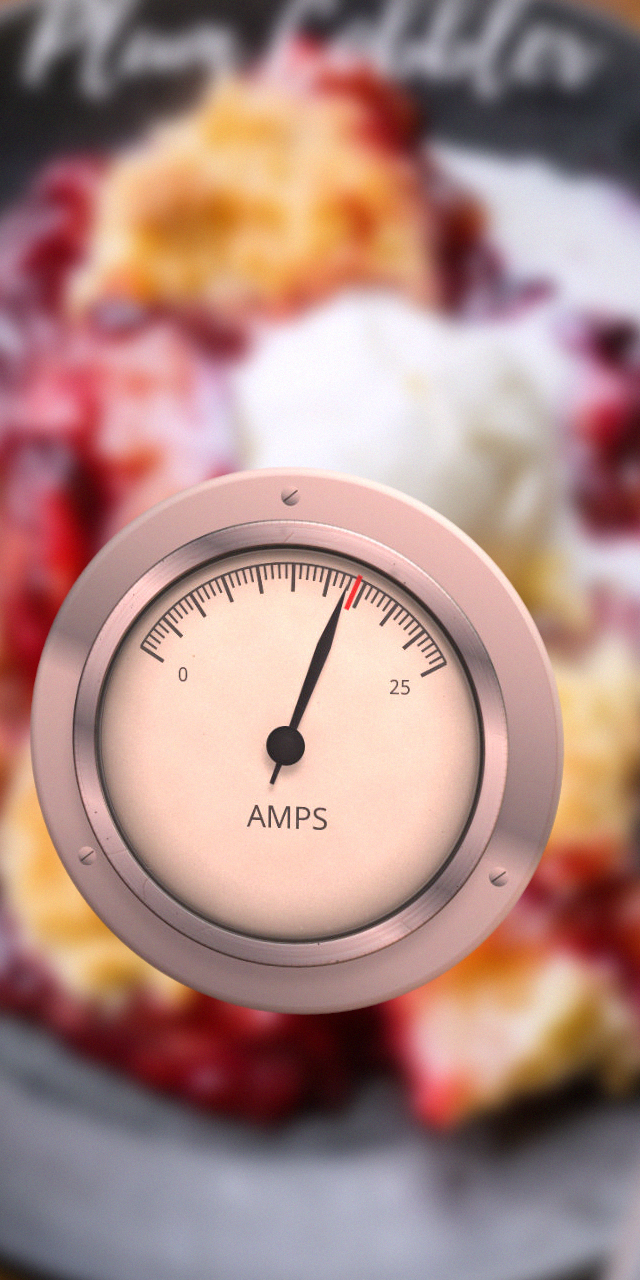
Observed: 16.5 (A)
